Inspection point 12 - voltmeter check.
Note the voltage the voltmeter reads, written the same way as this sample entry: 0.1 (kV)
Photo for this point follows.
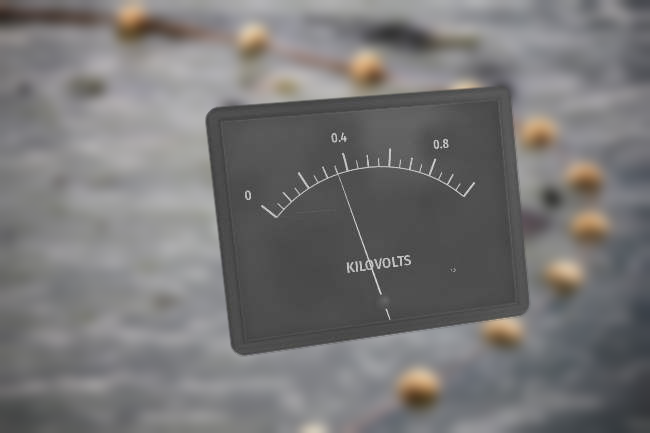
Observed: 0.35 (kV)
